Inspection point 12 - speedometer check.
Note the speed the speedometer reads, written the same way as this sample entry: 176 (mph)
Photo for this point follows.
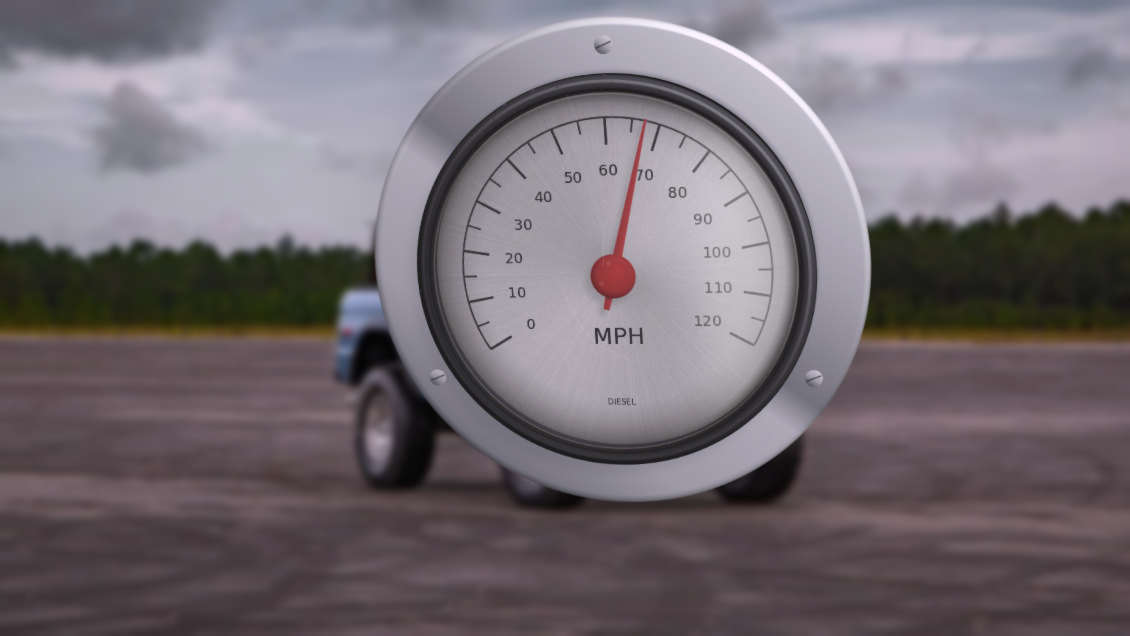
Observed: 67.5 (mph)
